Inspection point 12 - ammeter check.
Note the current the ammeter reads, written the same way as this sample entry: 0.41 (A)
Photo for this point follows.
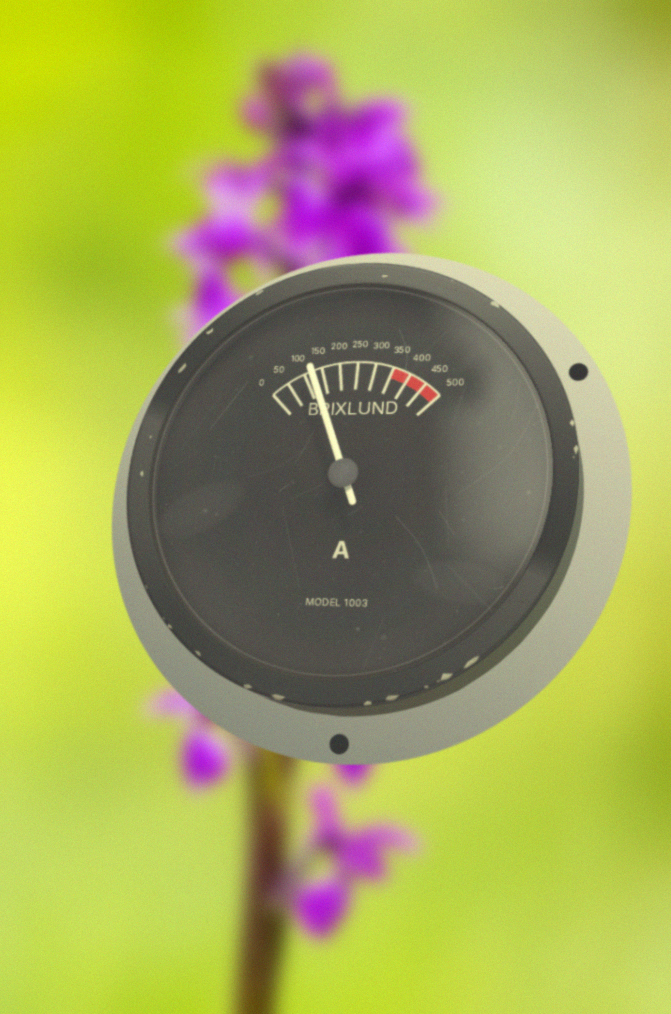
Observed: 125 (A)
